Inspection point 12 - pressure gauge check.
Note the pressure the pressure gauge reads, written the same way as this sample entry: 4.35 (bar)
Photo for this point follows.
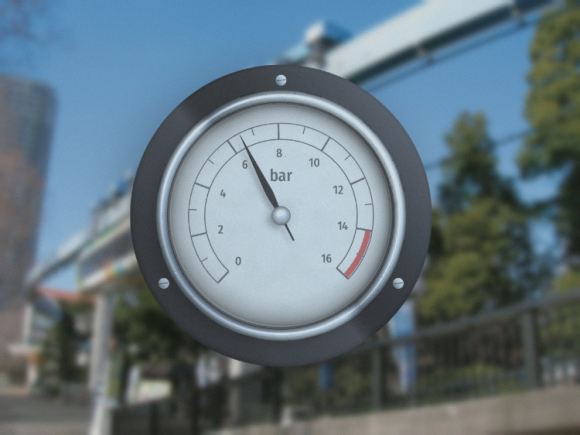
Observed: 6.5 (bar)
